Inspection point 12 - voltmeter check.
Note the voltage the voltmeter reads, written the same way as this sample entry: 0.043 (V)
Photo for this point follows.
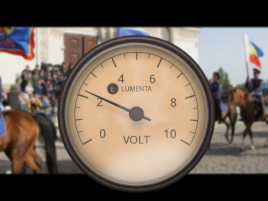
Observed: 2.25 (V)
